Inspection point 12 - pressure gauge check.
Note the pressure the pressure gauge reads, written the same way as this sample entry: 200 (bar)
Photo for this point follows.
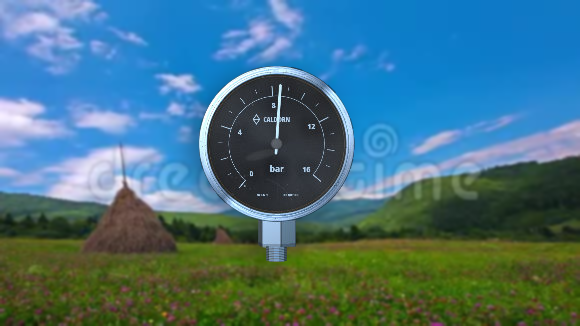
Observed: 8.5 (bar)
